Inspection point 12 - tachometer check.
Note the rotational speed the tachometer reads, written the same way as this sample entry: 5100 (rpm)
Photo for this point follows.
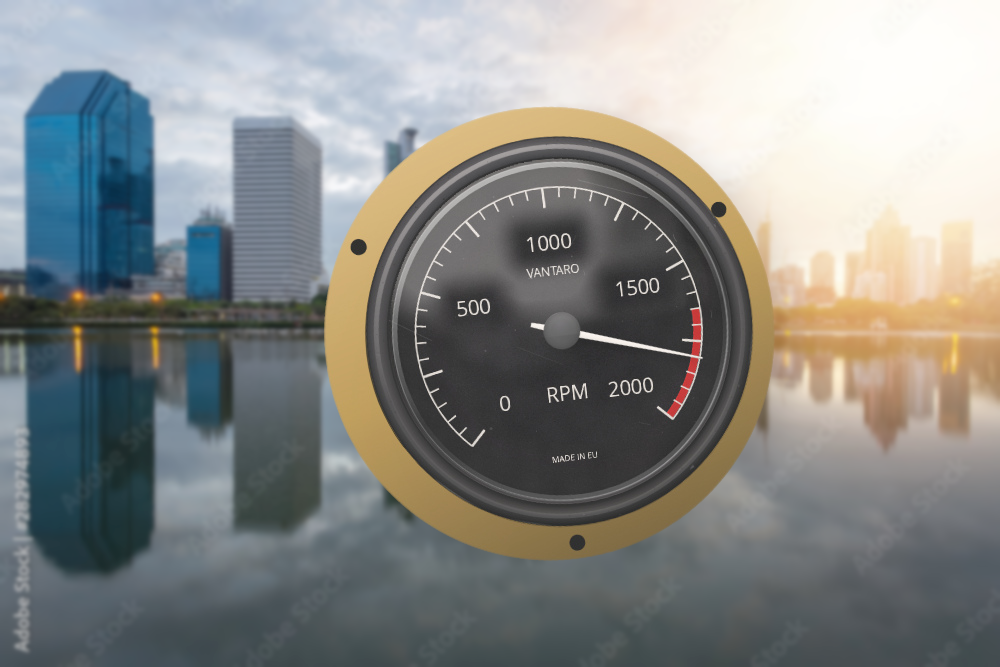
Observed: 1800 (rpm)
